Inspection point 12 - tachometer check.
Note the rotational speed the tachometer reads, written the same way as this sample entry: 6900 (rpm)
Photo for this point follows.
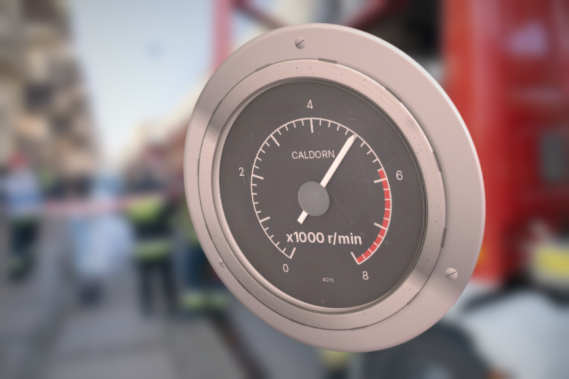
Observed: 5000 (rpm)
